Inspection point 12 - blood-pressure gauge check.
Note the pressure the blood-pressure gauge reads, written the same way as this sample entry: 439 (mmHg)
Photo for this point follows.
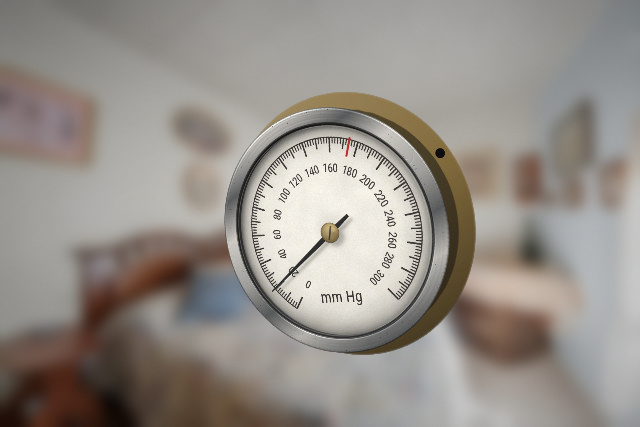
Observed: 20 (mmHg)
